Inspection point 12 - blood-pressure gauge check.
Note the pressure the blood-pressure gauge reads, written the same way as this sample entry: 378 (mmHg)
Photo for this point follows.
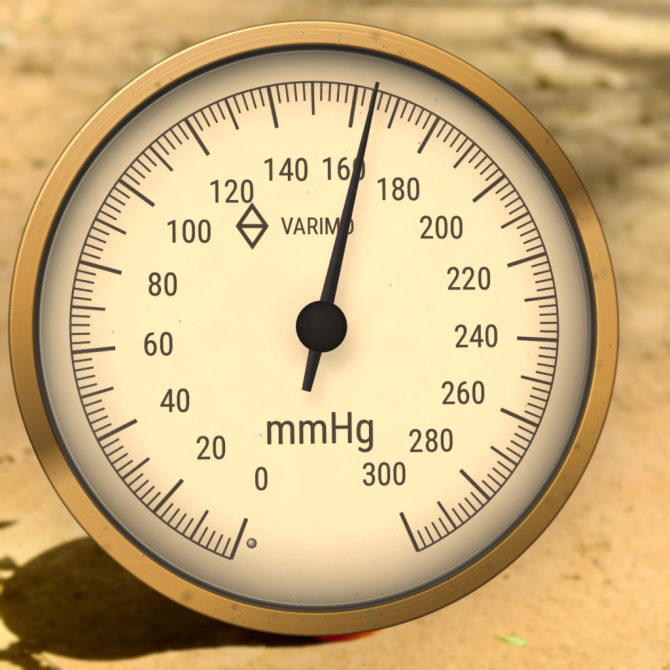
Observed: 164 (mmHg)
